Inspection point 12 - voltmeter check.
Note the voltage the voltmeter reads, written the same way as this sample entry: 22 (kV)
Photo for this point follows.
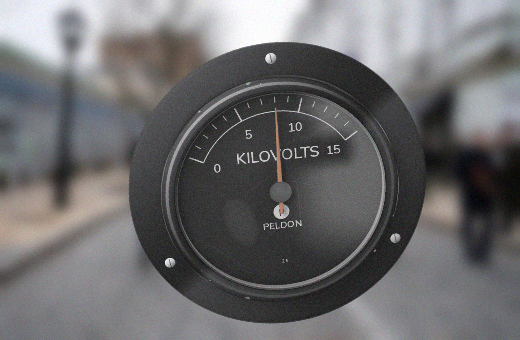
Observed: 8 (kV)
